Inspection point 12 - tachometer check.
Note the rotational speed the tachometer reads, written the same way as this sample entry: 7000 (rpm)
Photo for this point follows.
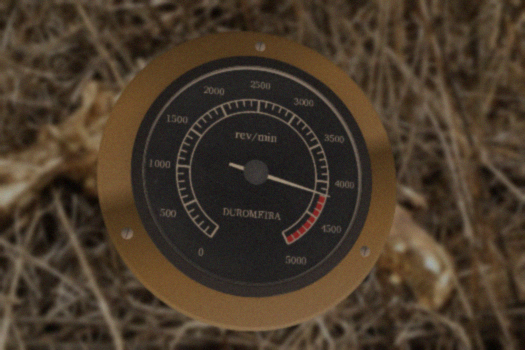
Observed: 4200 (rpm)
